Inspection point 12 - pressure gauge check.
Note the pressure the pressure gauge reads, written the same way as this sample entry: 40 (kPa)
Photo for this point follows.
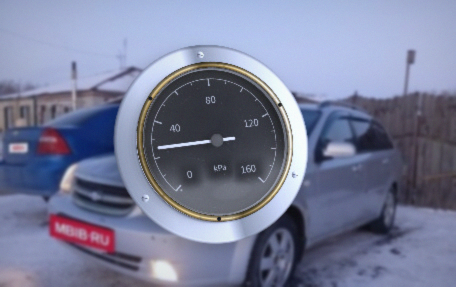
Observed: 25 (kPa)
